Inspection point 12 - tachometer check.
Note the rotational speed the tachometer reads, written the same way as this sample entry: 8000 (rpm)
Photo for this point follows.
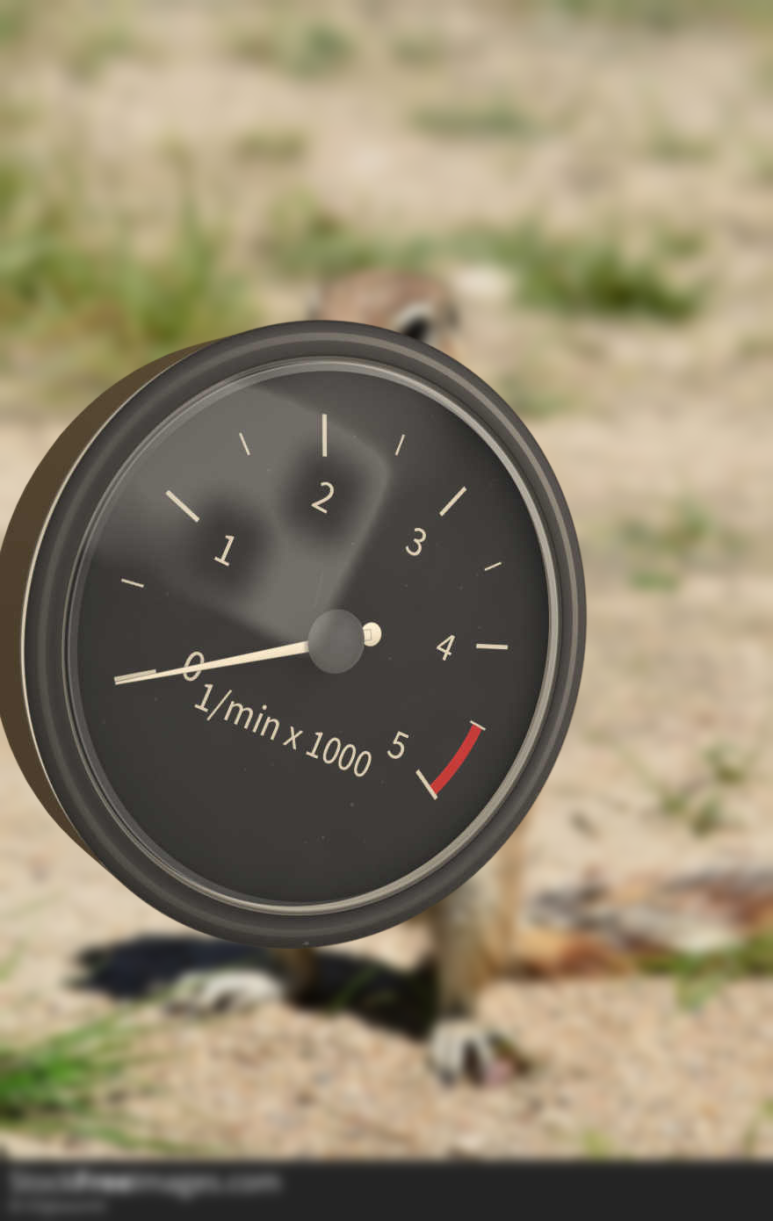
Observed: 0 (rpm)
